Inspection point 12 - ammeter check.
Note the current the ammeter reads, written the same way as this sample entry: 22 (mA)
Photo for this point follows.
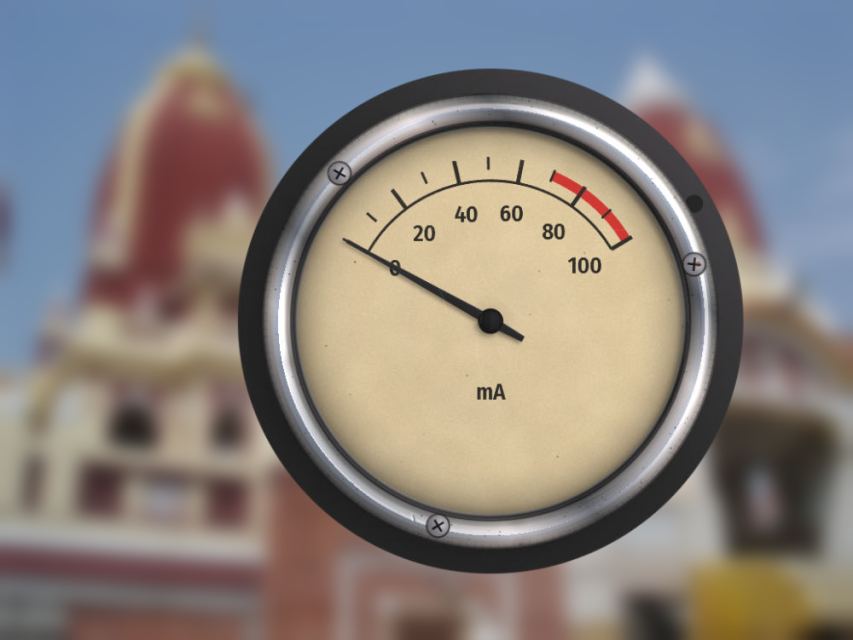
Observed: 0 (mA)
